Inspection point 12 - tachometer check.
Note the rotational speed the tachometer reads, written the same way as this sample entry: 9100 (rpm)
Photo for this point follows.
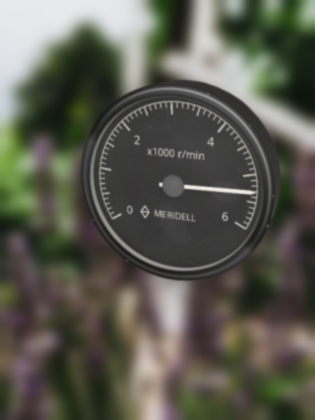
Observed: 5300 (rpm)
